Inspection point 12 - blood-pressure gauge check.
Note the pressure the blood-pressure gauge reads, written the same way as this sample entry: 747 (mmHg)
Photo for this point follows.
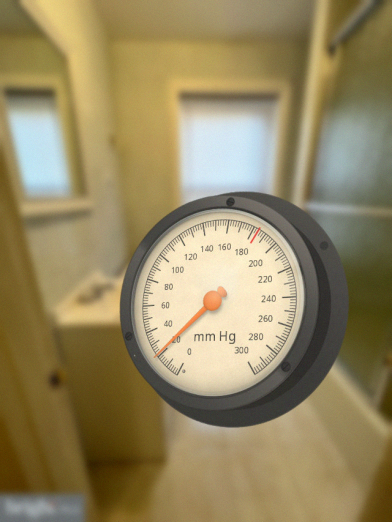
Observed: 20 (mmHg)
